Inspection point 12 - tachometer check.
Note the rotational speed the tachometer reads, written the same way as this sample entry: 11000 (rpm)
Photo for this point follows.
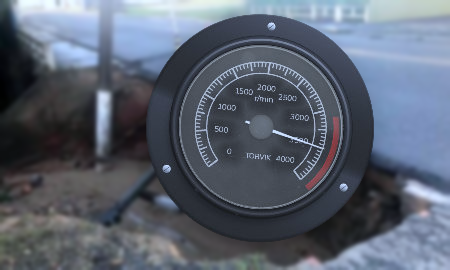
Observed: 3500 (rpm)
